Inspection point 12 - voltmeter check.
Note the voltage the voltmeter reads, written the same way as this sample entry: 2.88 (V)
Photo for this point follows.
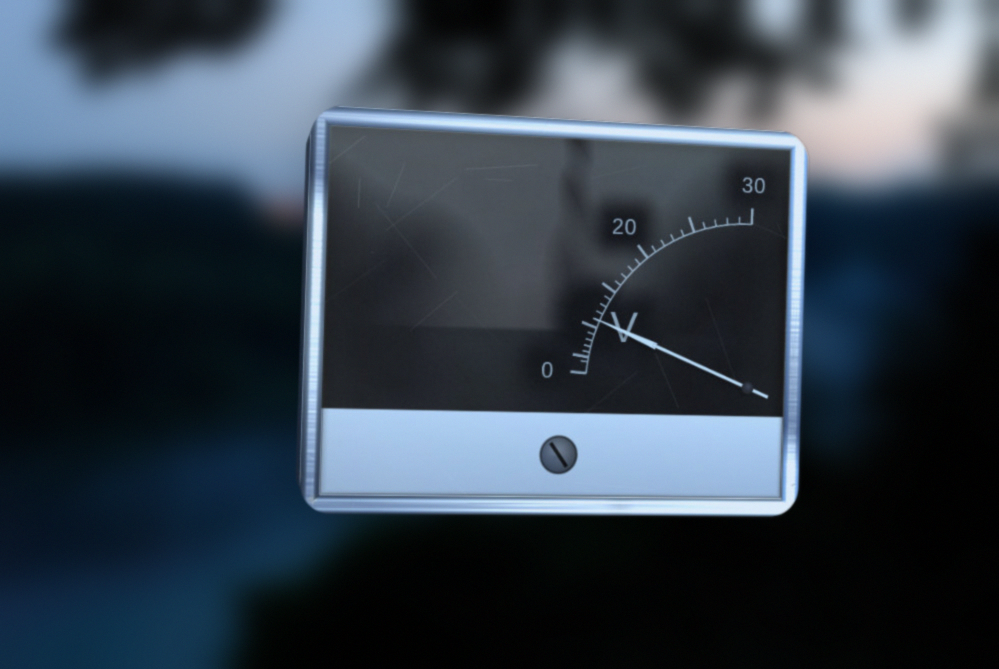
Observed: 11 (V)
